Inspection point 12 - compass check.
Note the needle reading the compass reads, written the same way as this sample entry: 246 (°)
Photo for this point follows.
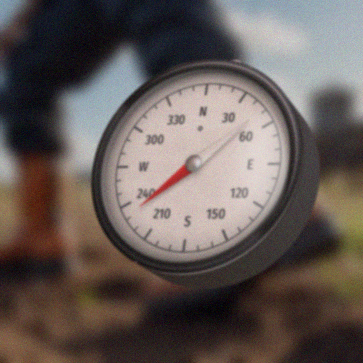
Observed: 230 (°)
